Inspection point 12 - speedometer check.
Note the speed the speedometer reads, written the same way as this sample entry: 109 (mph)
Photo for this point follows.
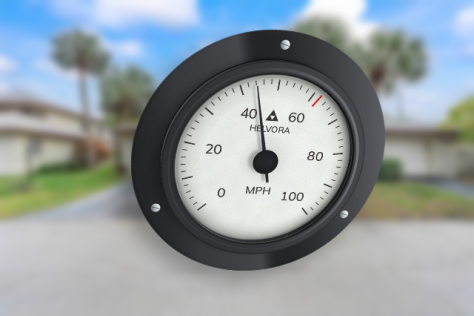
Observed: 44 (mph)
